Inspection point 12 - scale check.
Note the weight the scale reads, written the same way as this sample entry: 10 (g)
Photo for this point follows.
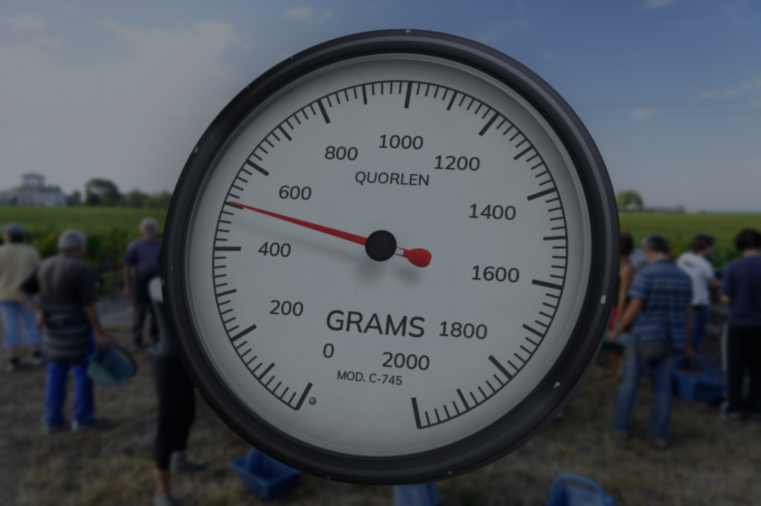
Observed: 500 (g)
